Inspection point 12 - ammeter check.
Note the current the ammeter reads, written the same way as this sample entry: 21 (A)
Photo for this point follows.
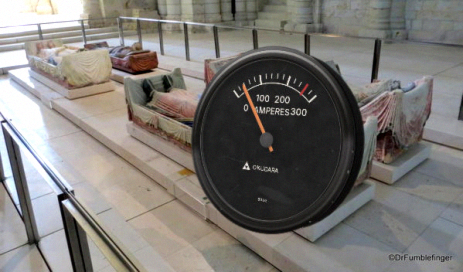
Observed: 40 (A)
